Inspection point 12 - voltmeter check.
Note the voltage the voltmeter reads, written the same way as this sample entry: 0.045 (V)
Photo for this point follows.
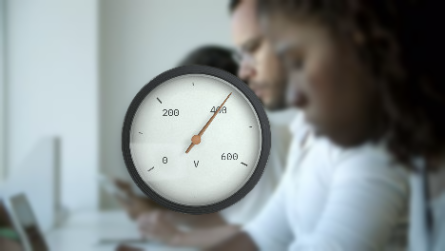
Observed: 400 (V)
